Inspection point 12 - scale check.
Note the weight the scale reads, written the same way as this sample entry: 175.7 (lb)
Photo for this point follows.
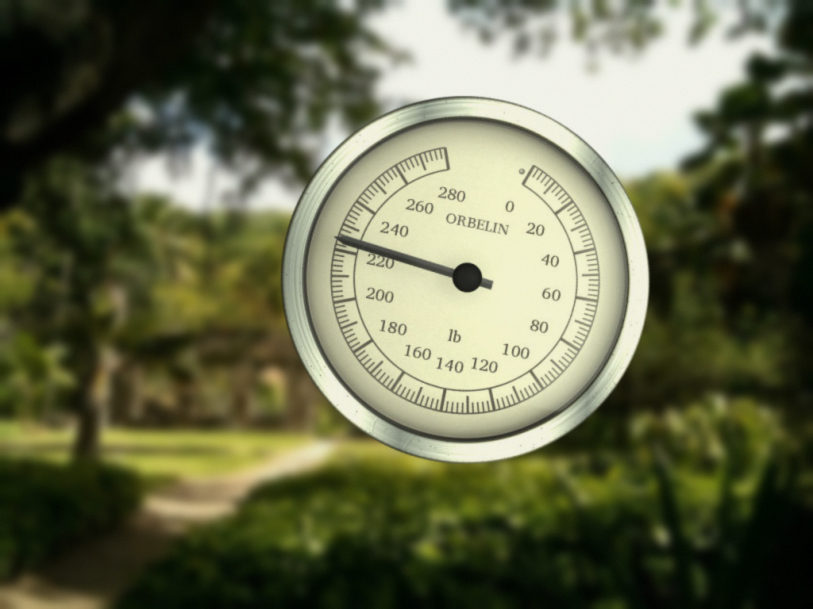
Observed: 224 (lb)
